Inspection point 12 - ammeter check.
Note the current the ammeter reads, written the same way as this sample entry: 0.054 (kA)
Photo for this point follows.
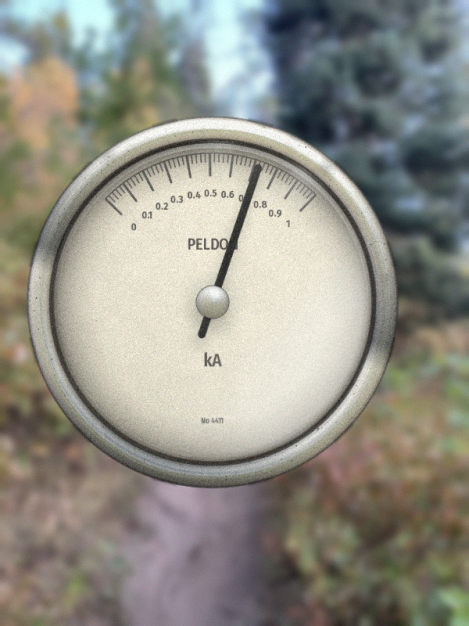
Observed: 0.72 (kA)
